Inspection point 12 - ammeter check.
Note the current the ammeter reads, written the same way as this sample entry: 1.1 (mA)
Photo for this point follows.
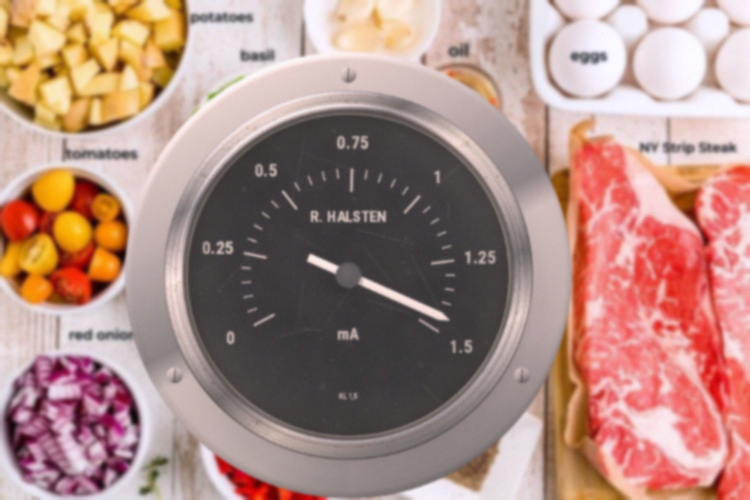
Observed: 1.45 (mA)
